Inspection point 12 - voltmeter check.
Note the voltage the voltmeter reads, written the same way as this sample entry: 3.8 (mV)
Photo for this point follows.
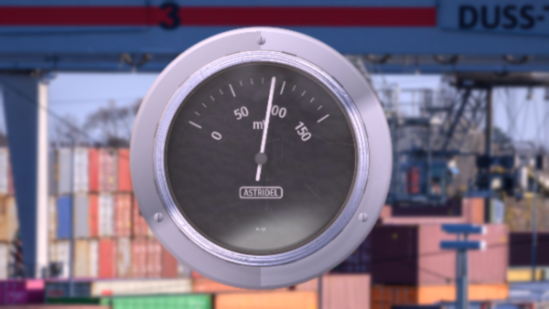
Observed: 90 (mV)
